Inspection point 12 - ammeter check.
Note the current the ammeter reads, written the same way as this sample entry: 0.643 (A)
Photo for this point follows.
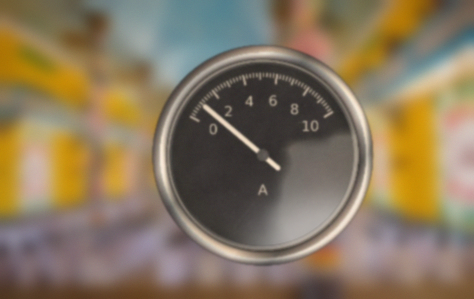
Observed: 1 (A)
